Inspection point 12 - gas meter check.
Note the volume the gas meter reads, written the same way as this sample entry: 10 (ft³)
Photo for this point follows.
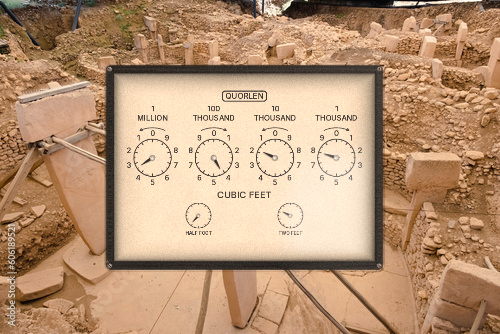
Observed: 341800 (ft³)
